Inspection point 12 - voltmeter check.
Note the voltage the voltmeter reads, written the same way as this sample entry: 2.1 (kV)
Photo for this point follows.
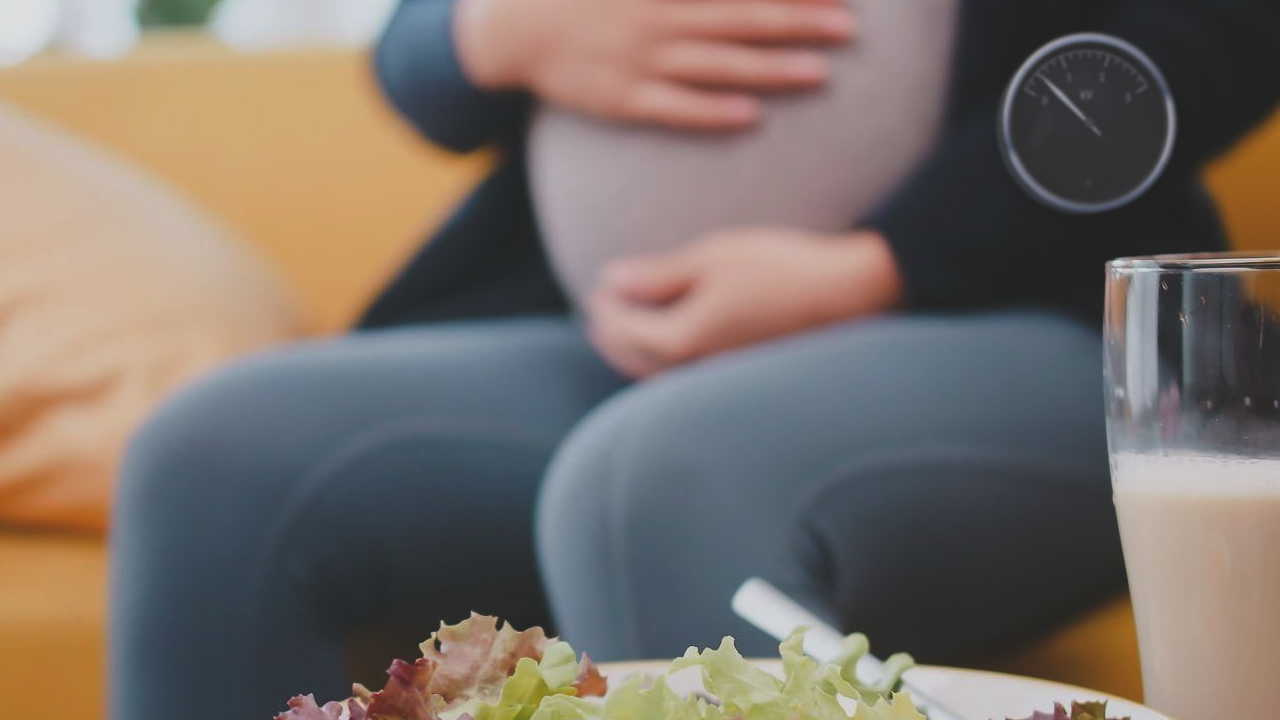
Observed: 0.4 (kV)
